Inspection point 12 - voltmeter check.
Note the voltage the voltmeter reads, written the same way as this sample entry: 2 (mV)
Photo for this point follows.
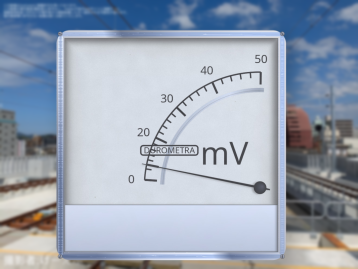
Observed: 10 (mV)
